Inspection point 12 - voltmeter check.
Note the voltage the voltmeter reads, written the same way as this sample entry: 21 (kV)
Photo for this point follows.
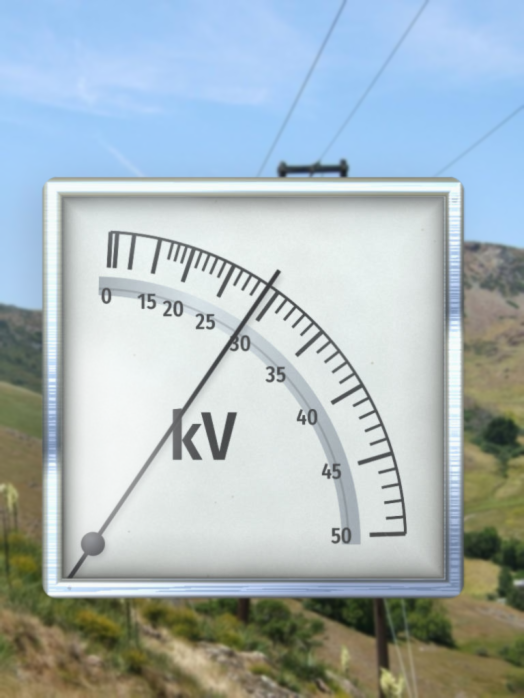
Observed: 29 (kV)
